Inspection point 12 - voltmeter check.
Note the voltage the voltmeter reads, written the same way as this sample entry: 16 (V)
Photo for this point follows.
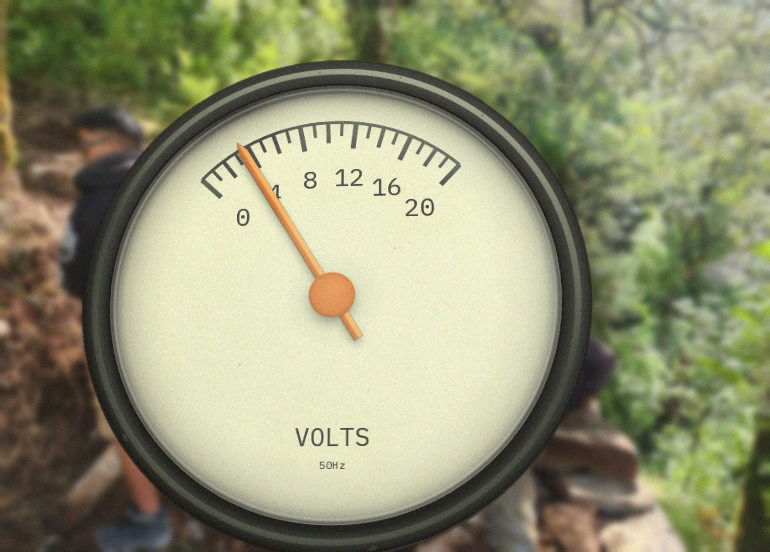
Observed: 3.5 (V)
